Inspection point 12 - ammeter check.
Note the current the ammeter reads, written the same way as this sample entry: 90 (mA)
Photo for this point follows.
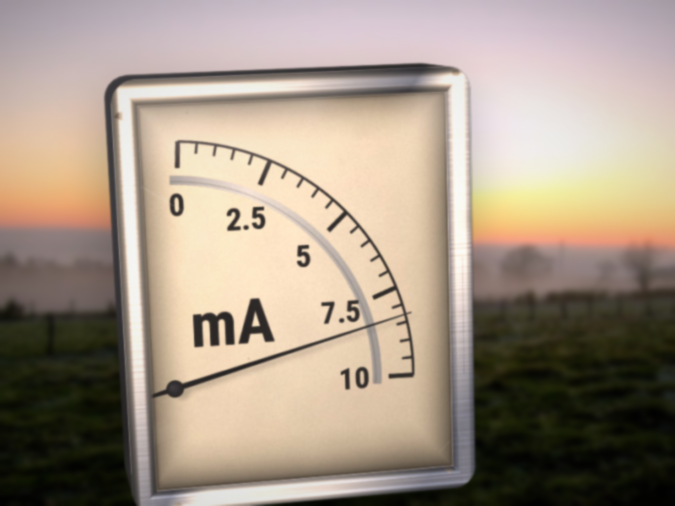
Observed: 8.25 (mA)
